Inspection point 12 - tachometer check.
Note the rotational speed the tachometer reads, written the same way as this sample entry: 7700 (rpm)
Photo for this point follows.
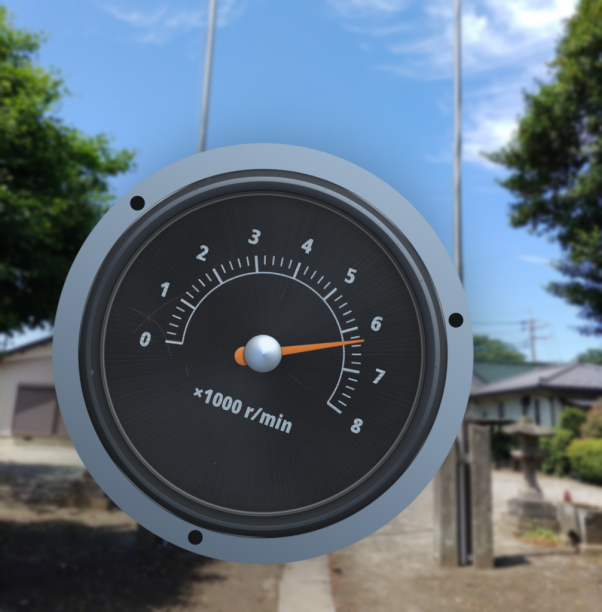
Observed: 6300 (rpm)
